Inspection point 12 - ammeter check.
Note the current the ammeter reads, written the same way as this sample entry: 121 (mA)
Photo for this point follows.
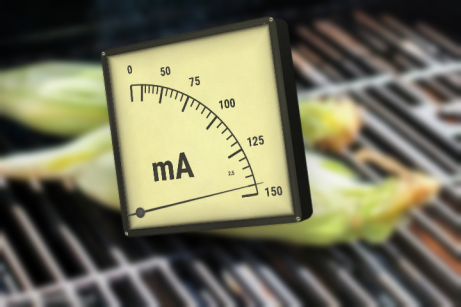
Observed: 145 (mA)
